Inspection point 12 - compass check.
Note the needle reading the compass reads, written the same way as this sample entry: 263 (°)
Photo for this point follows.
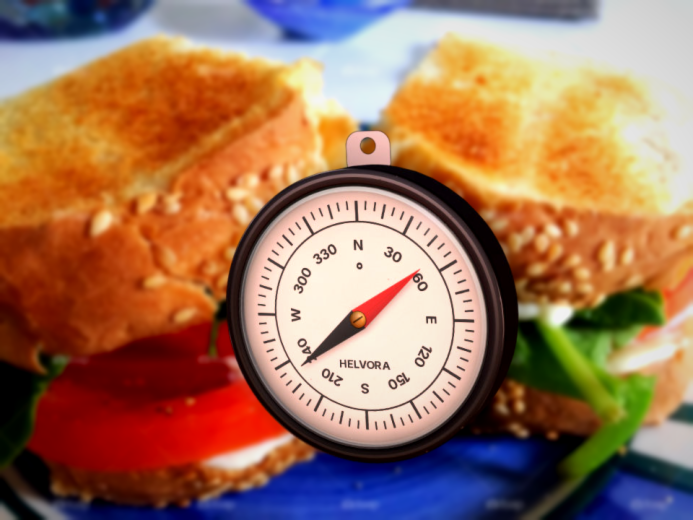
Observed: 52.5 (°)
